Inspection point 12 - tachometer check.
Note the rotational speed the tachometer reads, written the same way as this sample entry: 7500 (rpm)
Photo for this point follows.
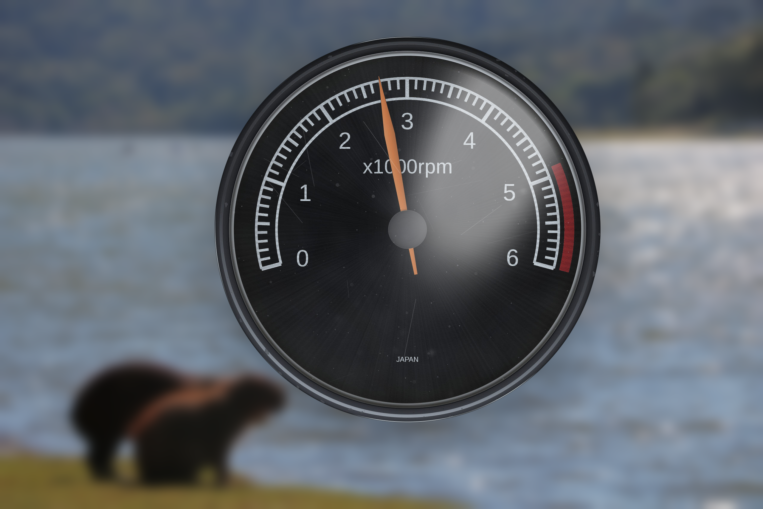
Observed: 2700 (rpm)
